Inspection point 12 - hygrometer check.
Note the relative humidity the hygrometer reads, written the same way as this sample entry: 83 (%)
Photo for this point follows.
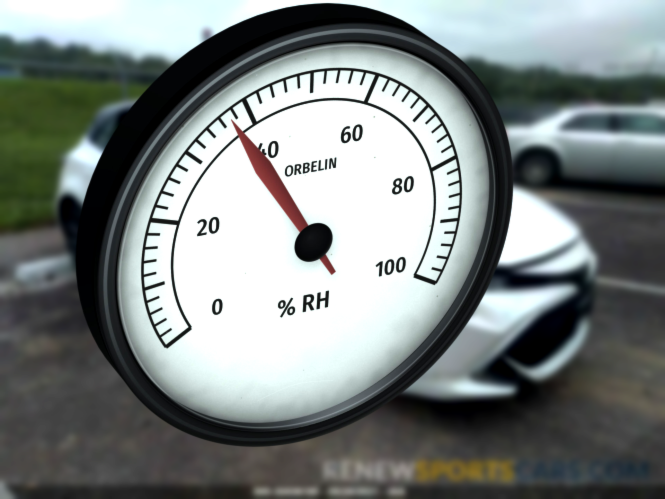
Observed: 37 (%)
